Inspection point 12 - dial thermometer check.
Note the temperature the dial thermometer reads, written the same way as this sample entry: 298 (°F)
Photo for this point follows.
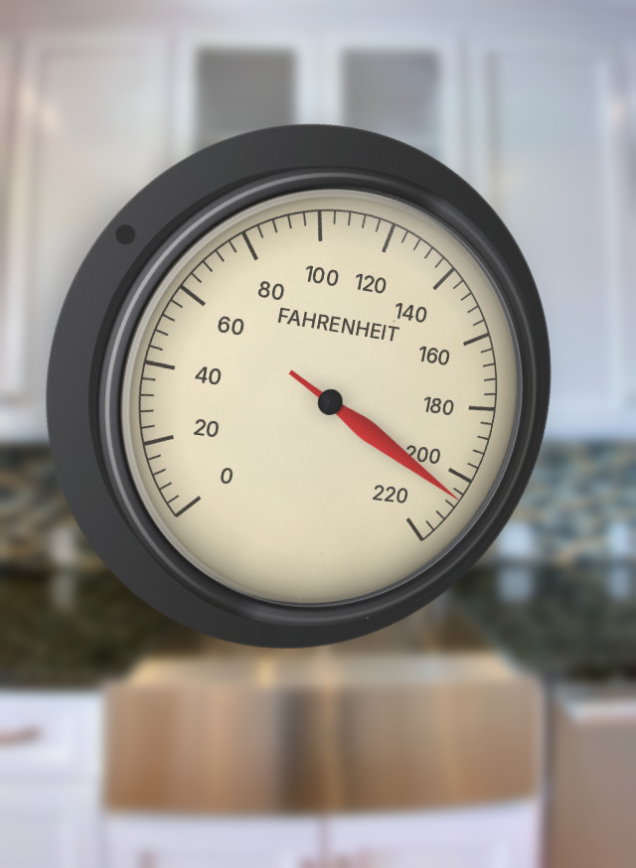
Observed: 206 (°F)
